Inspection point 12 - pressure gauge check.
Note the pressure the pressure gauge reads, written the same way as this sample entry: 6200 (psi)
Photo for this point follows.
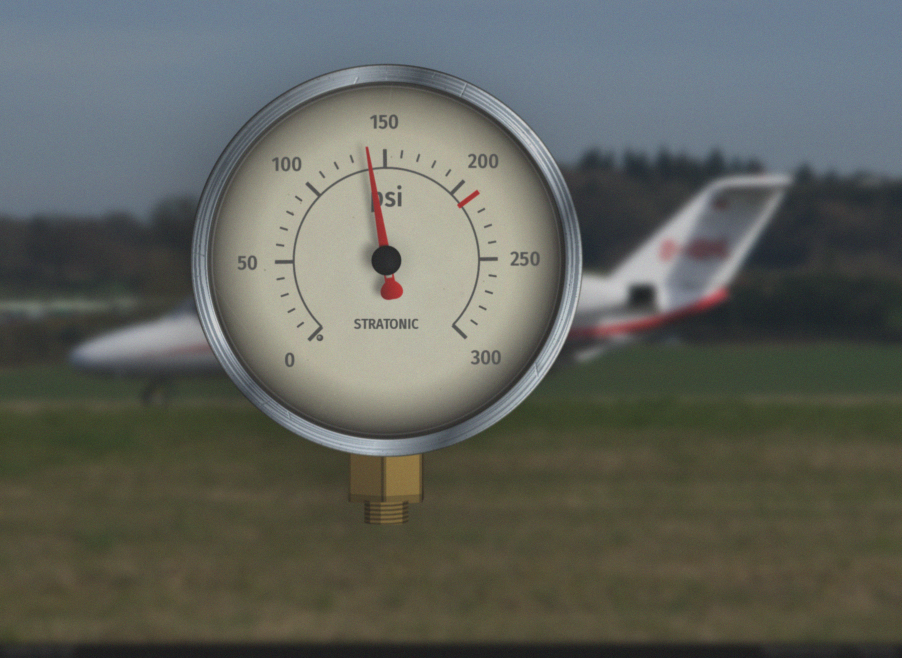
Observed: 140 (psi)
